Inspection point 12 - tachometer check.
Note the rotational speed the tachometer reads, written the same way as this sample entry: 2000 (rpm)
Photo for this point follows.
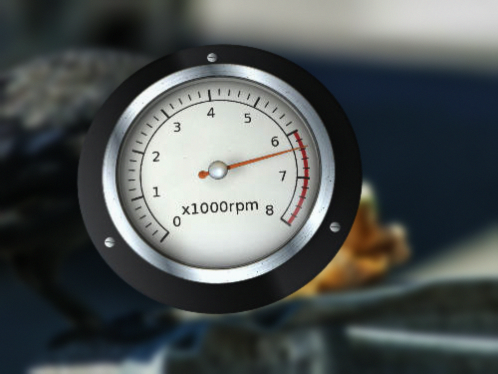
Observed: 6400 (rpm)
